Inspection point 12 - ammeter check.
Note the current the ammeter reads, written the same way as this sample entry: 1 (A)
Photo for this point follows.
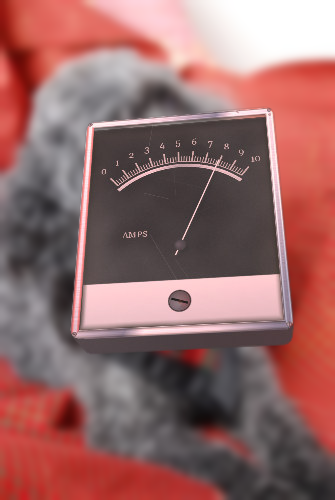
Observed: 8 (A)
